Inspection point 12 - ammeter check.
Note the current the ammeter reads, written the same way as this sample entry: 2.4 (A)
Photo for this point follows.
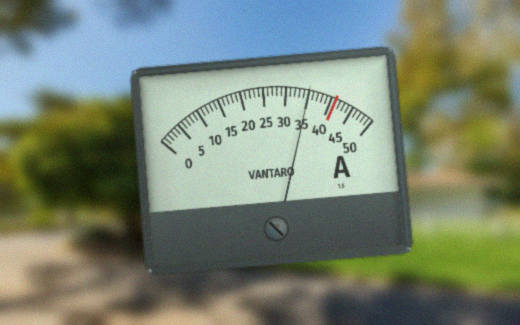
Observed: 35 (A)
